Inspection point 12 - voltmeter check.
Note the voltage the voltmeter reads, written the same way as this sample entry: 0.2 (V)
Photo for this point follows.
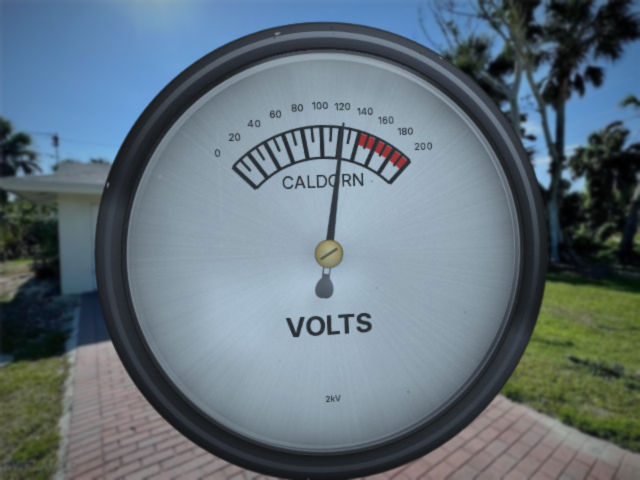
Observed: 120 (V)
